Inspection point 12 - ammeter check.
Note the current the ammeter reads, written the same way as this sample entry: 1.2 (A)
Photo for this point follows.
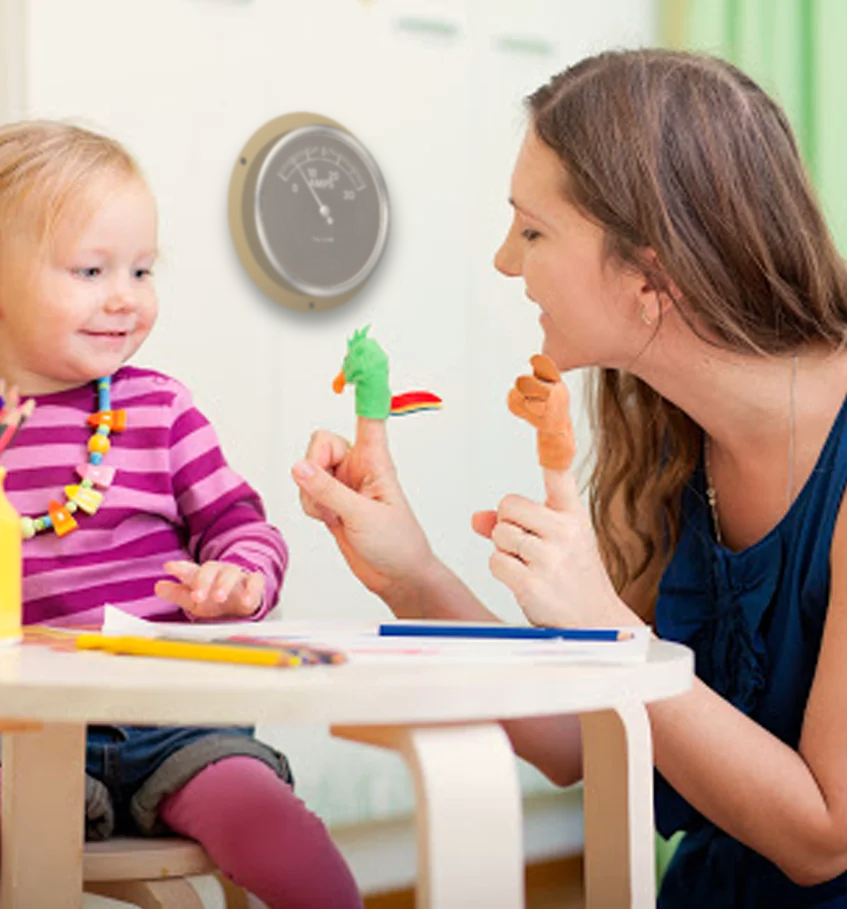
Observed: 5 (A)
